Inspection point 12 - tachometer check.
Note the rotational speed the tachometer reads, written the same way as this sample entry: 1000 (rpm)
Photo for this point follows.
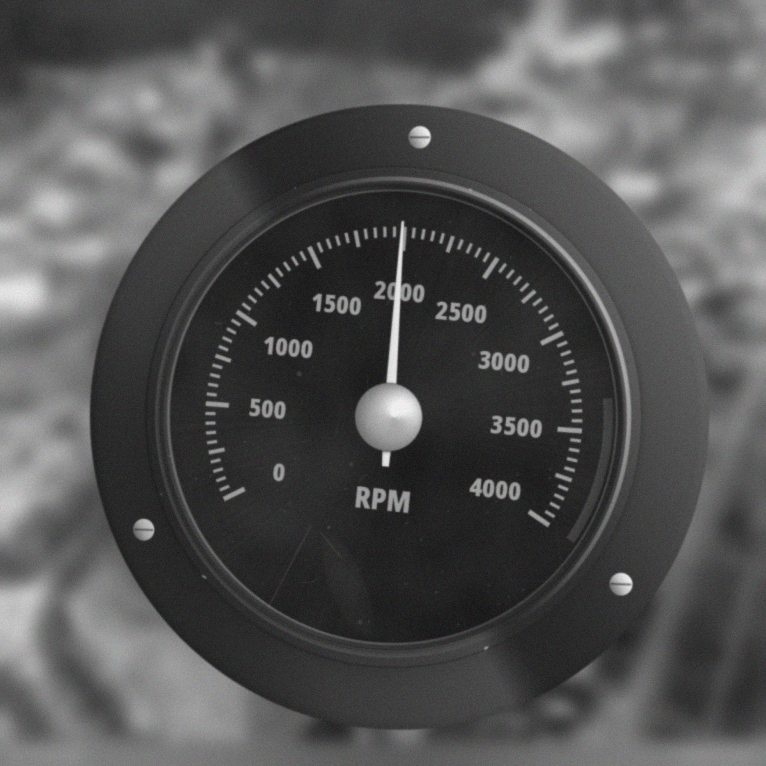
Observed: 2000 (rpm)
